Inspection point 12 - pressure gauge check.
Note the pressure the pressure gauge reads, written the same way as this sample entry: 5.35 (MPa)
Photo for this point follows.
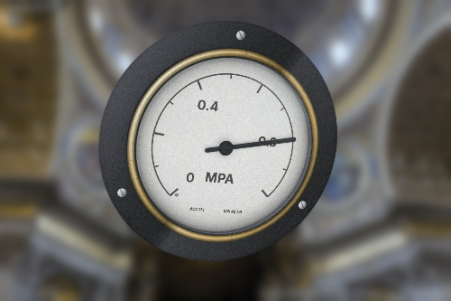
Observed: 0.8 (MPa)
